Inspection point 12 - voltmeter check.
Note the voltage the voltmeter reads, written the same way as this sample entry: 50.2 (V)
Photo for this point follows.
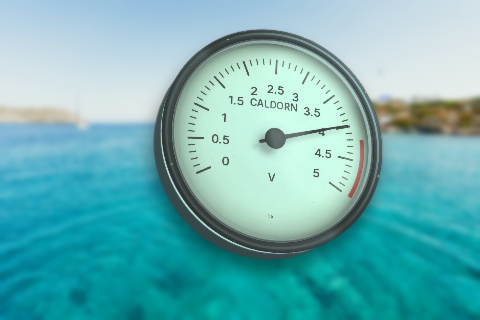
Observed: 4 (V)
